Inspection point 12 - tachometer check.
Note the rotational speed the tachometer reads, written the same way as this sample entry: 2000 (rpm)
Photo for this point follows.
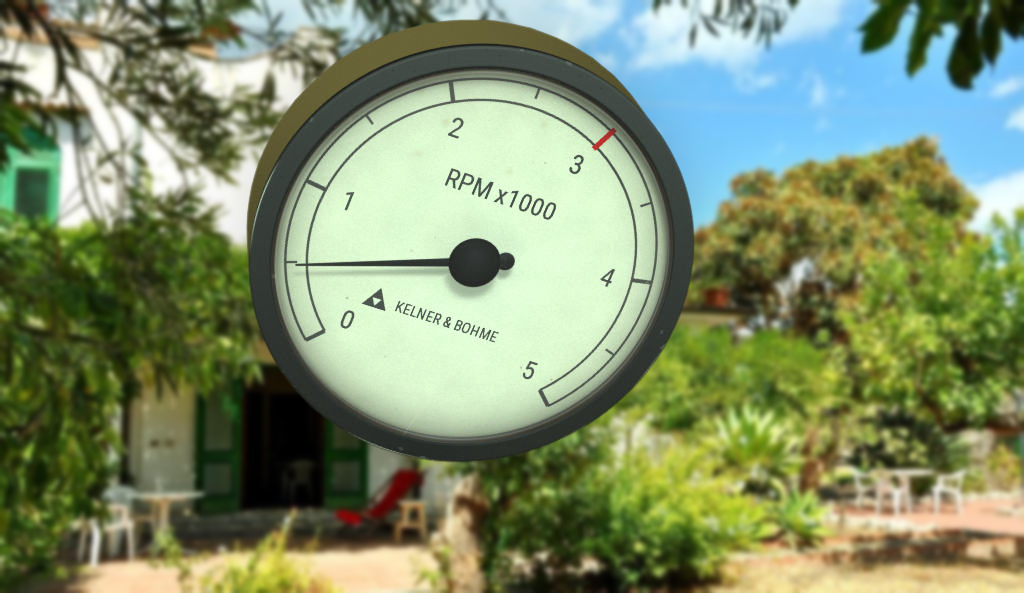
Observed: 500 (rpm)
